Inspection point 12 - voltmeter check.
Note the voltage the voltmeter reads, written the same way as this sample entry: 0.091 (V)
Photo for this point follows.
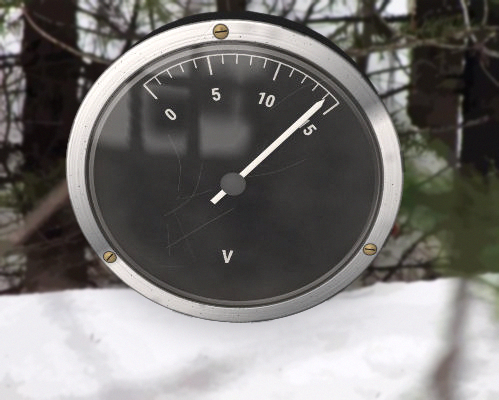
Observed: 14 (V)
